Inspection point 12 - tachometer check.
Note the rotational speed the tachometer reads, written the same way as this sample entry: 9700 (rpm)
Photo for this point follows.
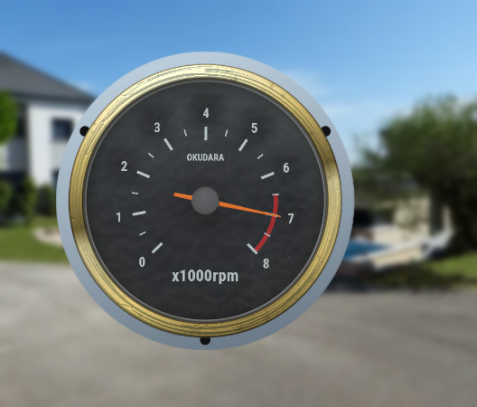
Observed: 7000 (rpm)
